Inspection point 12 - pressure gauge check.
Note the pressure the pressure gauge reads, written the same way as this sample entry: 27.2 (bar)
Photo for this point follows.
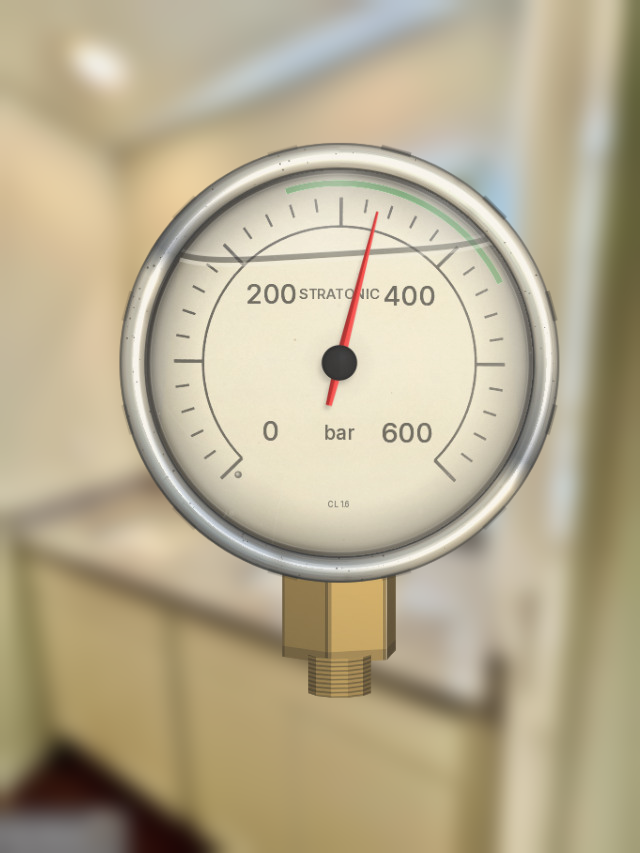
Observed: 330 (bar)
